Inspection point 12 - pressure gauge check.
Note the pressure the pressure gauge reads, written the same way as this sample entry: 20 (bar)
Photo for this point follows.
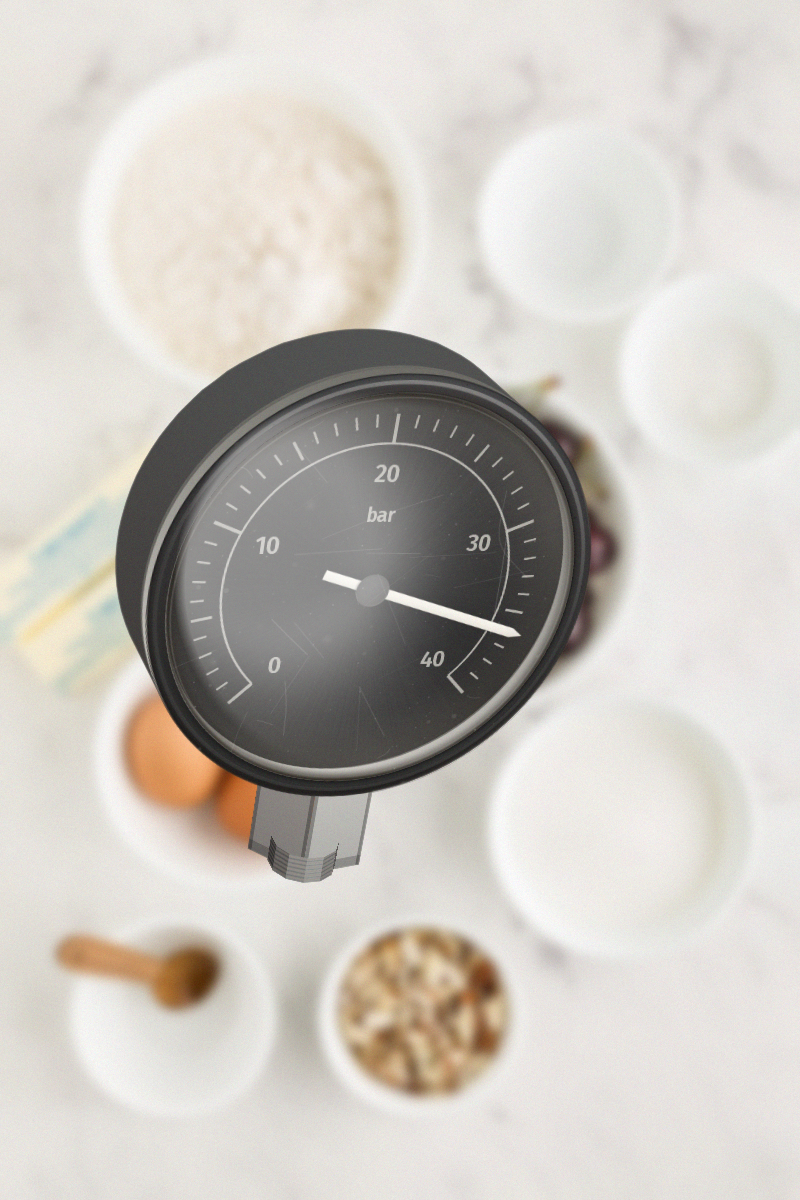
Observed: 36 (bar)
